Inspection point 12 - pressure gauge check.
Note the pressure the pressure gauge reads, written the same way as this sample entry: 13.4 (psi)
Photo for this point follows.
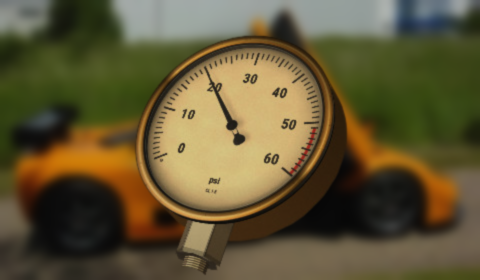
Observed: 20 (psi)
